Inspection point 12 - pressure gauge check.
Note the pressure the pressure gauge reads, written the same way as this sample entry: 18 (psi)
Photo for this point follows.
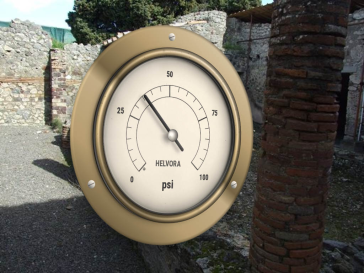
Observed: 35 (psi)
